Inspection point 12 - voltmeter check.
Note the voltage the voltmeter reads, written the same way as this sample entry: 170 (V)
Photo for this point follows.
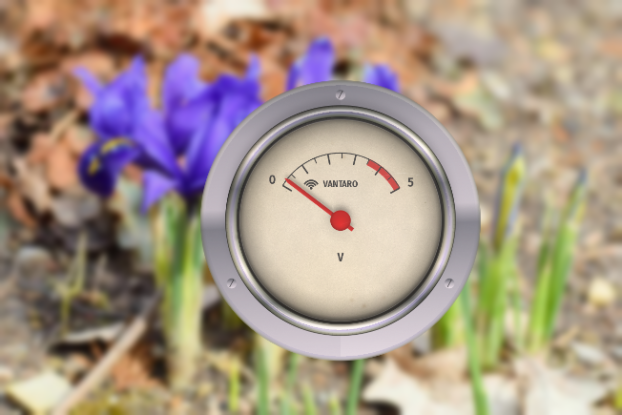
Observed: 0.25 (V)
